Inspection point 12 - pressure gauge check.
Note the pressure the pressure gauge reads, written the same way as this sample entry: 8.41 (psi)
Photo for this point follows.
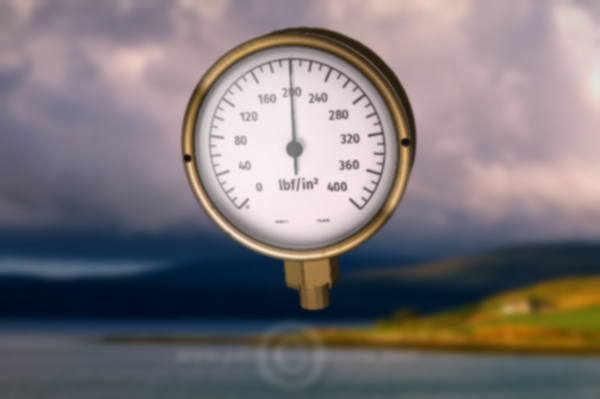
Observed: 200 (psi)
